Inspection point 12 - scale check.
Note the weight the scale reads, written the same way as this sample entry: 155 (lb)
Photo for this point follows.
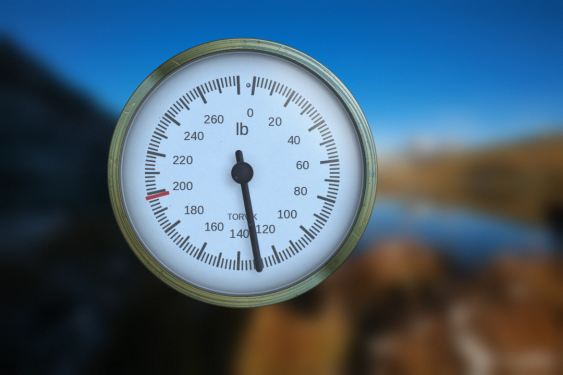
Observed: 130 (lb)
